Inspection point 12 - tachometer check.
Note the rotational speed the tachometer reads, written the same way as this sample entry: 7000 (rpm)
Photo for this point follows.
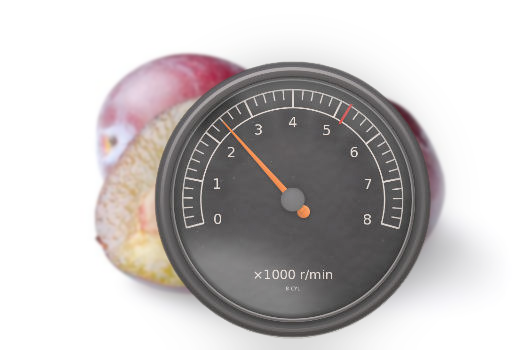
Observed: 2400 (rpm)
